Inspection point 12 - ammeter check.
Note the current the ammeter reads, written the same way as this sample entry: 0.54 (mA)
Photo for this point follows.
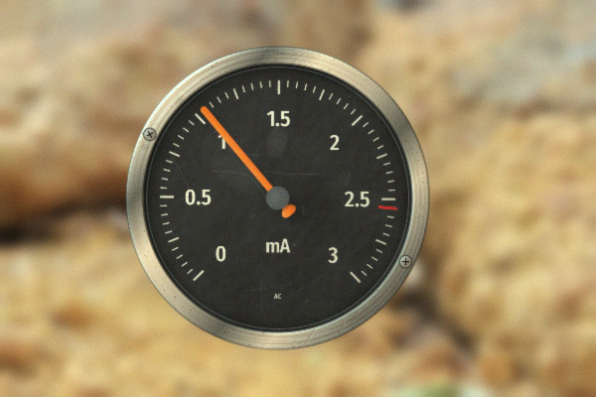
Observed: 1.05 (mA)
